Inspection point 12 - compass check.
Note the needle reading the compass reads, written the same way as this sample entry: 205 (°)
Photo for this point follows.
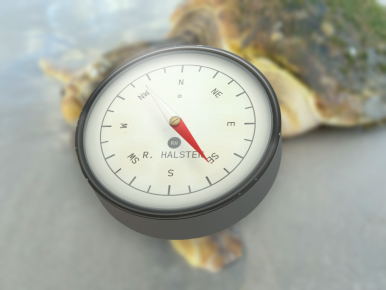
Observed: 142.5 (°)
